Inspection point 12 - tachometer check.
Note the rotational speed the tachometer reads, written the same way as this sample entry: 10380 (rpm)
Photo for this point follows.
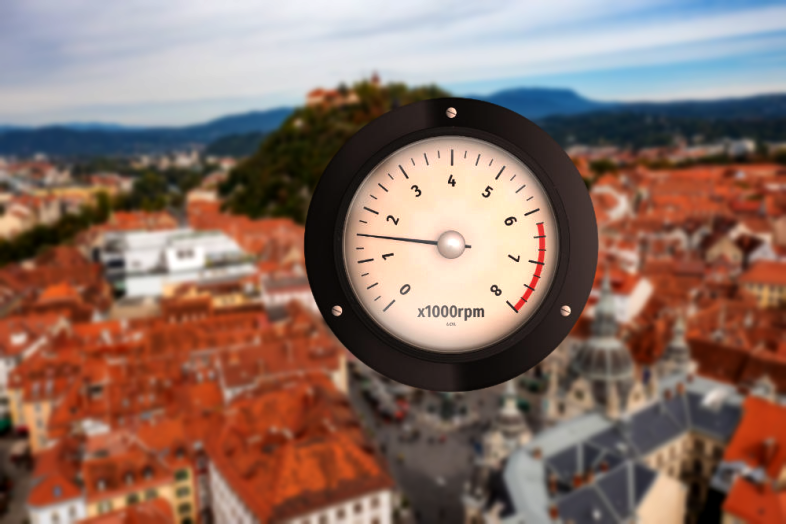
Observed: 1500 (rpm)
